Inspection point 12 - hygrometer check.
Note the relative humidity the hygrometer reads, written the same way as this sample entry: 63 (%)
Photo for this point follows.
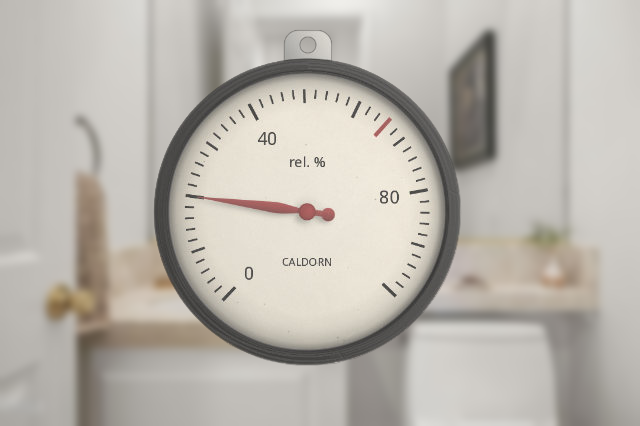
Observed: 20 (%)
